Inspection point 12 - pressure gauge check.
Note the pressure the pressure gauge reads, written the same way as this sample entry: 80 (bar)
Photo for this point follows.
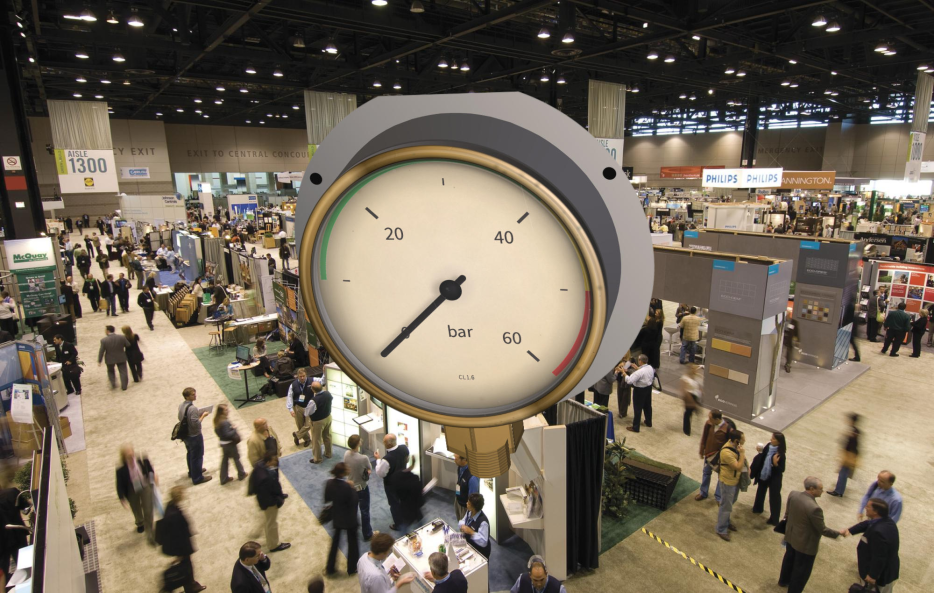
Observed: 0 (bar)
